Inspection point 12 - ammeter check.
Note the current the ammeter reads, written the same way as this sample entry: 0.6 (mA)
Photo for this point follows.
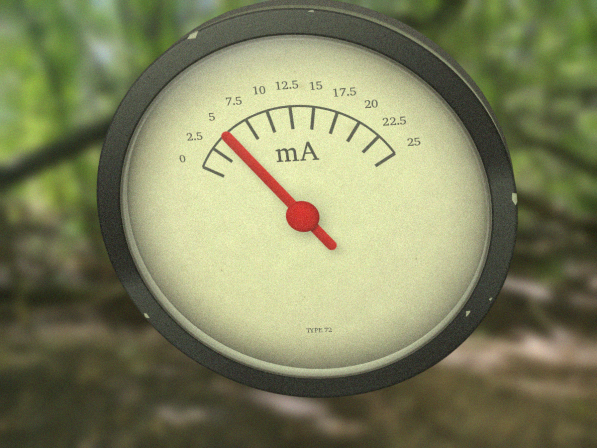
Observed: 5 (mA)
